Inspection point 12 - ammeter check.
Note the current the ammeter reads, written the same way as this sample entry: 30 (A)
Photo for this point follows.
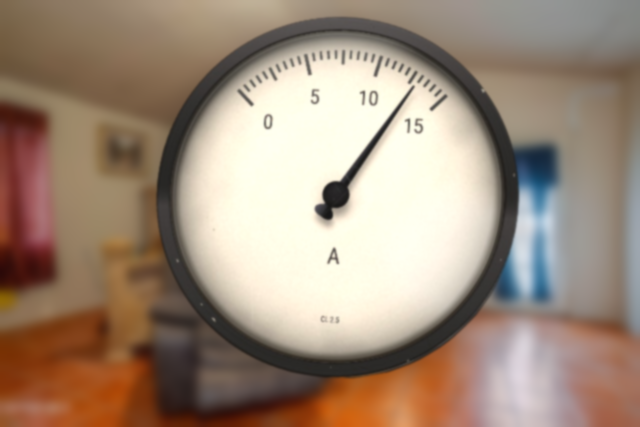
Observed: 13 (A)
